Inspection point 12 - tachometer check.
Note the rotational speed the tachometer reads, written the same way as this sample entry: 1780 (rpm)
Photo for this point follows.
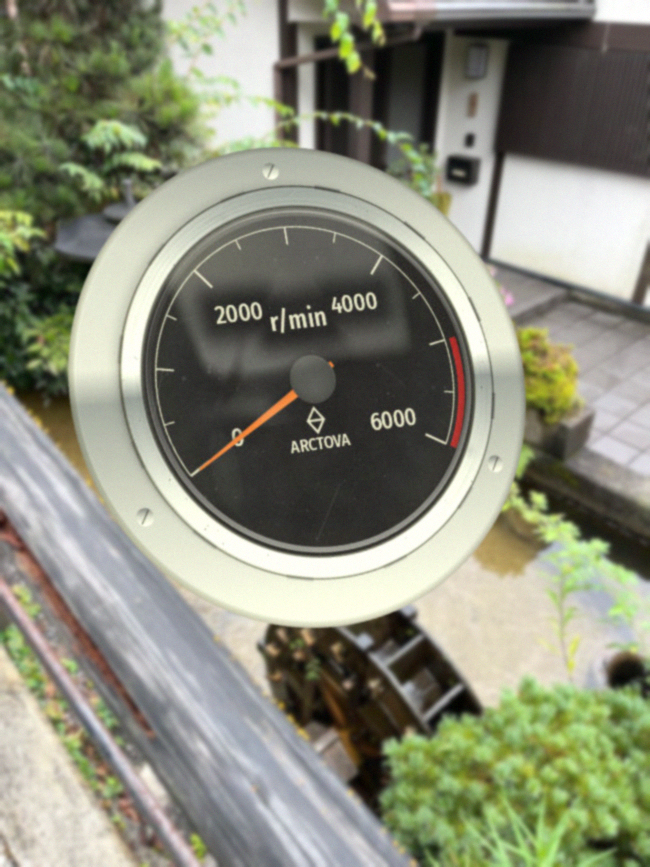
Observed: 0 (rpm)
